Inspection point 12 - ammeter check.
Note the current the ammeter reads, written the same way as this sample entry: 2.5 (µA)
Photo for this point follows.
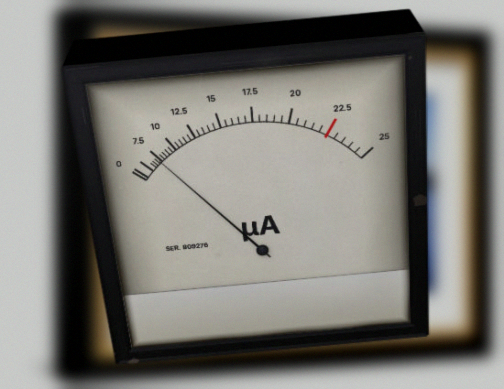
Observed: 7.5 (µA)
